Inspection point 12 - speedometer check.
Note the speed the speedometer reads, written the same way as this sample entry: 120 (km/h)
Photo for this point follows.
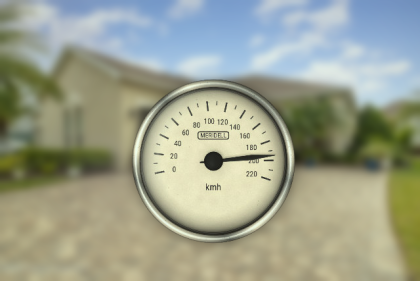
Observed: 195 (km/h)
